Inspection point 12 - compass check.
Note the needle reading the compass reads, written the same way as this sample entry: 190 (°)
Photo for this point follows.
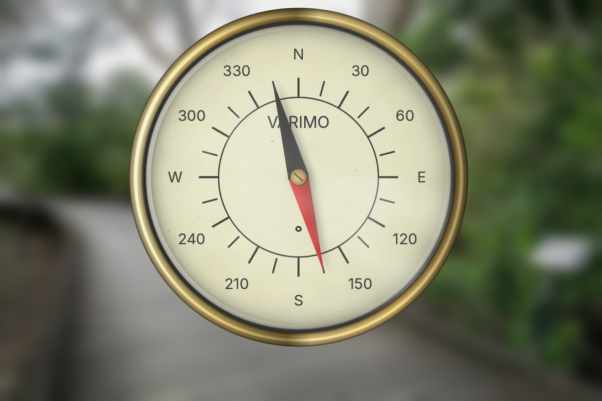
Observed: 165 (°)
